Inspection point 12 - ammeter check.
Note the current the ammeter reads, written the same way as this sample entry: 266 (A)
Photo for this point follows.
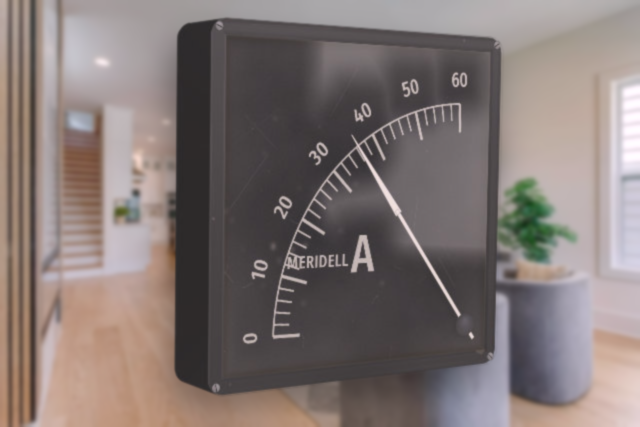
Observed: 36 (A)
